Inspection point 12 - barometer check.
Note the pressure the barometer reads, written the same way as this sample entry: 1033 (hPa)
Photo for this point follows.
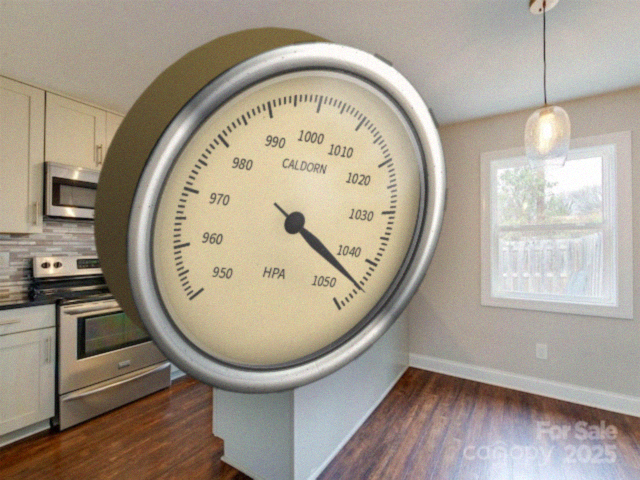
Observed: 1045 (hPa)
